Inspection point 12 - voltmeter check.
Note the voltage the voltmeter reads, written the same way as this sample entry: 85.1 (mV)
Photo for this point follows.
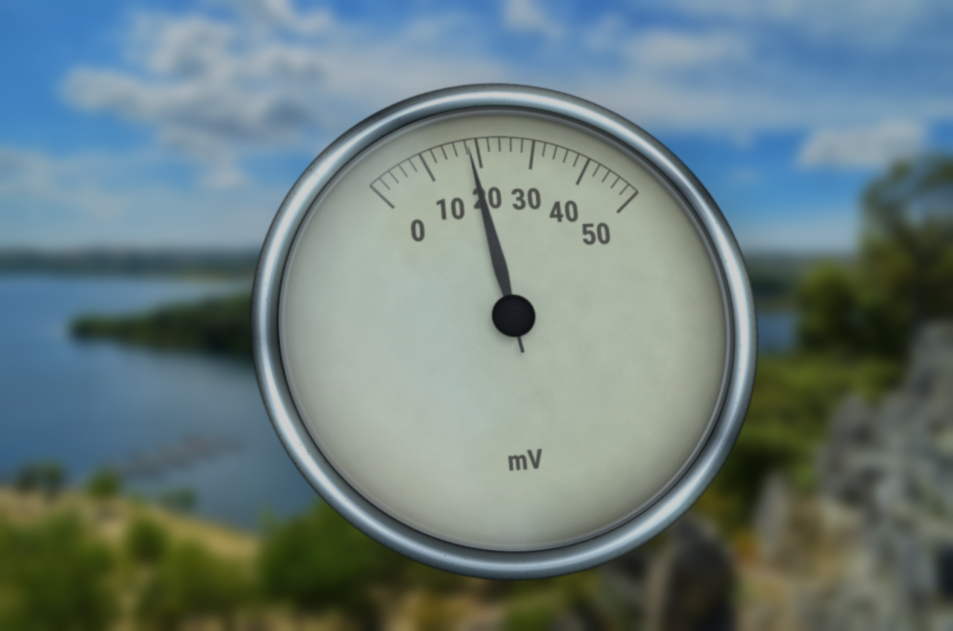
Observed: 18 (mV)
